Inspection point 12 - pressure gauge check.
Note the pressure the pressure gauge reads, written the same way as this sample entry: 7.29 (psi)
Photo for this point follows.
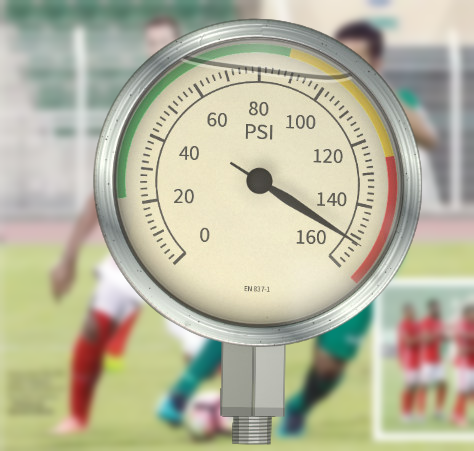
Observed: 152 (psi)
